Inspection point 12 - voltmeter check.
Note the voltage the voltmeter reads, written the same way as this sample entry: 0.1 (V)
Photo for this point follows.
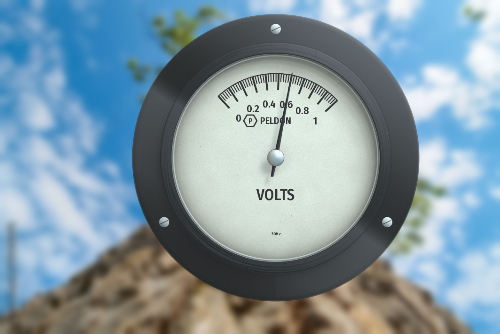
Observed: 0.6 (V)
